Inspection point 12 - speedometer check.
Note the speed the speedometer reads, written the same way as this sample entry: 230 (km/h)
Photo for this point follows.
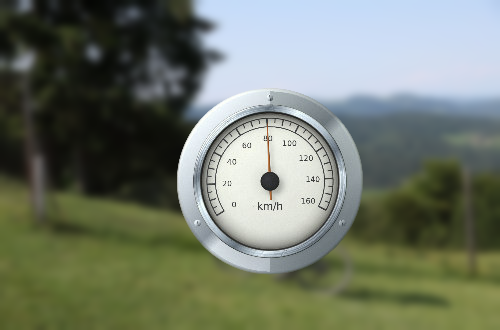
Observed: 80 (km/h)
